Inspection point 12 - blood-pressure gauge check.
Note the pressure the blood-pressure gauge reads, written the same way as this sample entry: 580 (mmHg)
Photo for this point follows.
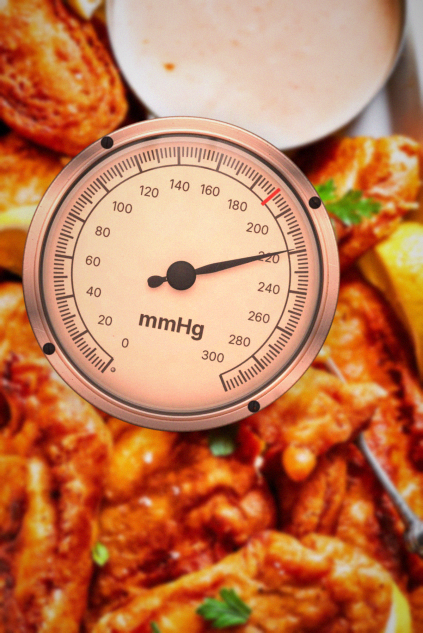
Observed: 218 (mmHg)
